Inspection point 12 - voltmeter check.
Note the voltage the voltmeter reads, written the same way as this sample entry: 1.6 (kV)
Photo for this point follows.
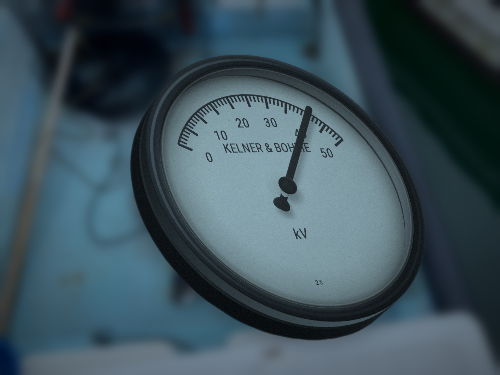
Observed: 40 (kV)
